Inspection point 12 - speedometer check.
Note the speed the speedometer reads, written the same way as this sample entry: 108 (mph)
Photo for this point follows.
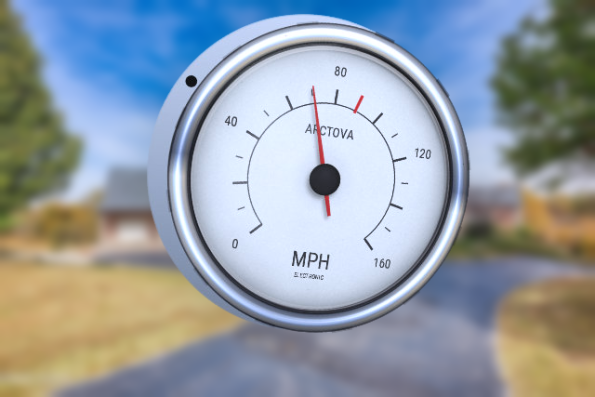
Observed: 70 (mph)
